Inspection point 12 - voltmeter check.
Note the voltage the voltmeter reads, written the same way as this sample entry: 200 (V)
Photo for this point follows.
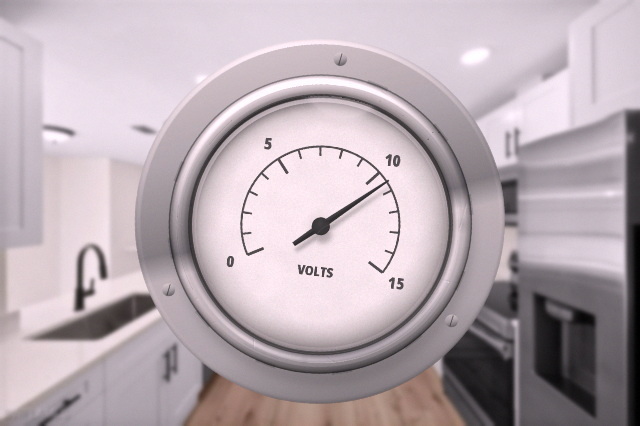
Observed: 10.5 (V)
